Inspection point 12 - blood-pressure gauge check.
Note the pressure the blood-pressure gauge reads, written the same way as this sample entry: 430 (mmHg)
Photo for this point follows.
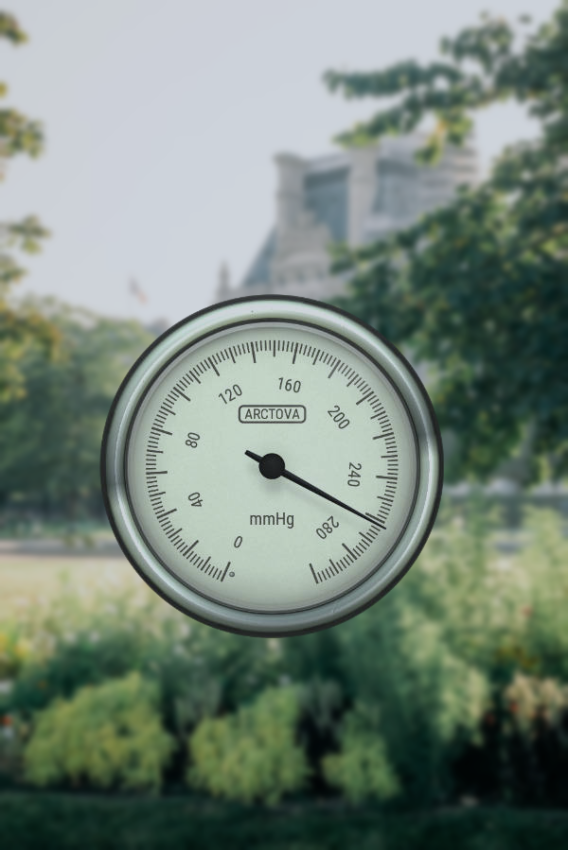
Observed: 262 (mmHg)
